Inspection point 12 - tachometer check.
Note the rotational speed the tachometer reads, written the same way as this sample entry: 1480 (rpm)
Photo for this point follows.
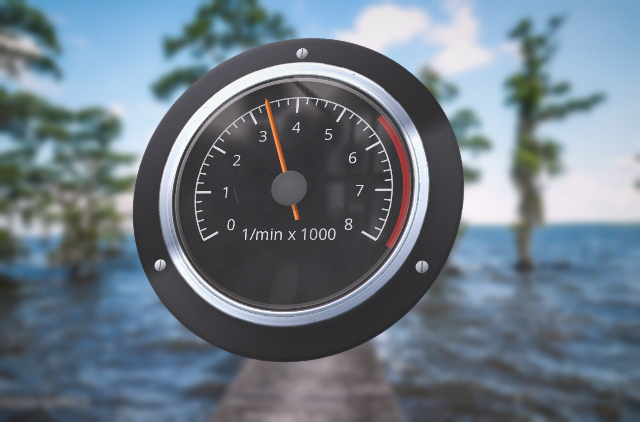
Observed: 3400 (rpm)
